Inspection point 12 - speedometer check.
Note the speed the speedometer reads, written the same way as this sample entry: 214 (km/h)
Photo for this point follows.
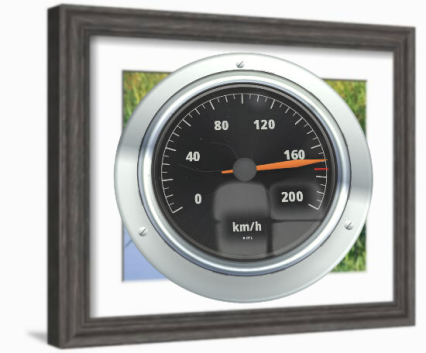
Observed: 170 (km/h)
